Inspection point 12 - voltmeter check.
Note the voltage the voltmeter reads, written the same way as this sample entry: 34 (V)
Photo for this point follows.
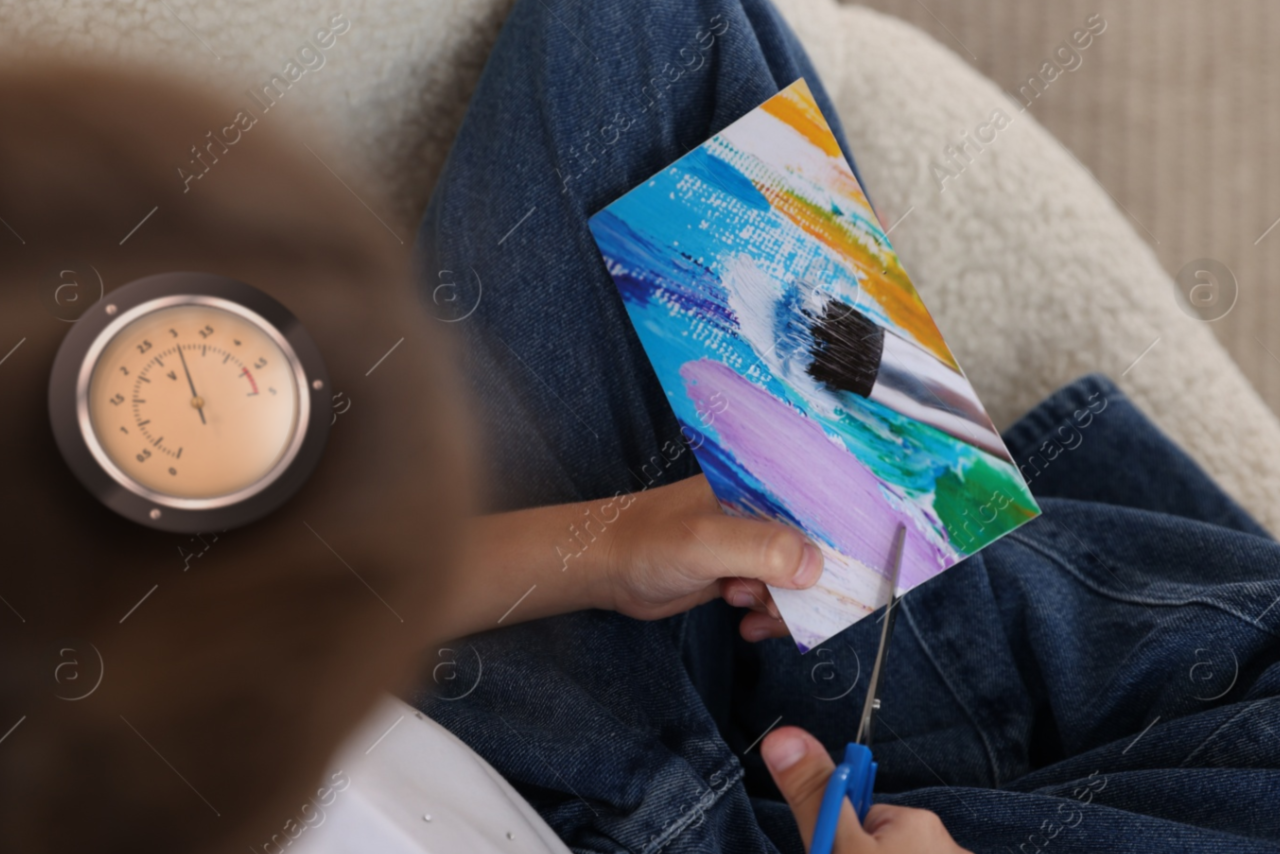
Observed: 3 (V)
